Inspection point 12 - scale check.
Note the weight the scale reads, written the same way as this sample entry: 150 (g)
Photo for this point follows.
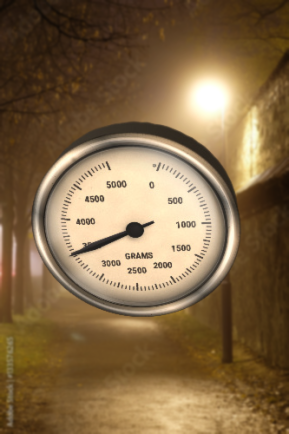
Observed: 3500 (g)
